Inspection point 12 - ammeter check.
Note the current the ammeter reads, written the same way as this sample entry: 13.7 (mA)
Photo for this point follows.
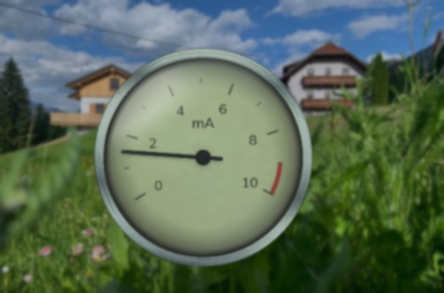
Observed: 1.5 (mA)
